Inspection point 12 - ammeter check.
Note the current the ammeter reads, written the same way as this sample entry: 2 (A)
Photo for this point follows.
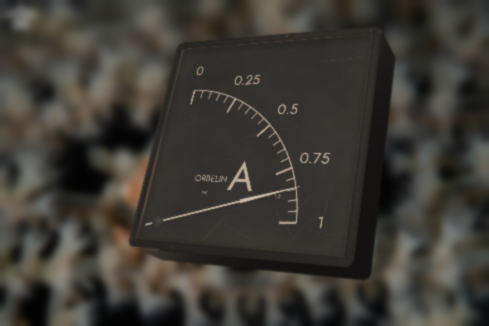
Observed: 0.85 (A)
